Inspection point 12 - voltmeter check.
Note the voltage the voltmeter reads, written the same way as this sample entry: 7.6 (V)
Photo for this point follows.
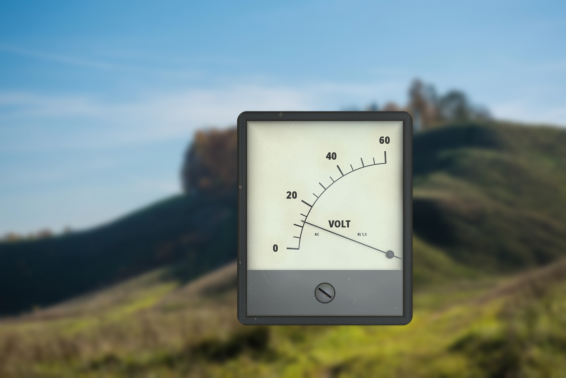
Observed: 12.5 (V)
